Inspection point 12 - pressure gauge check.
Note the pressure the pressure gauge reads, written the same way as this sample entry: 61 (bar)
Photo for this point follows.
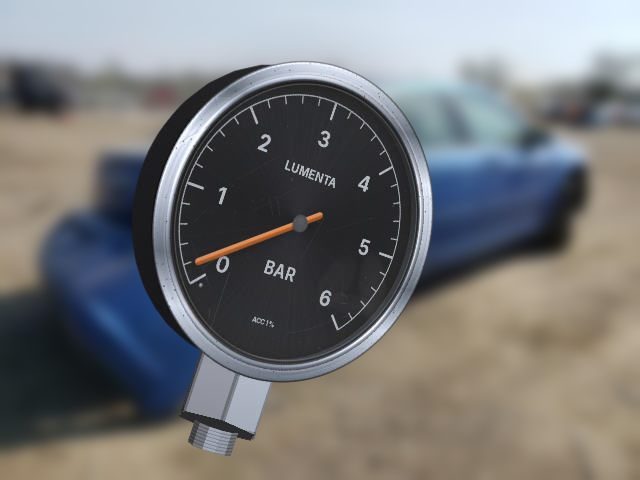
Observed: 0.2 (bar)
